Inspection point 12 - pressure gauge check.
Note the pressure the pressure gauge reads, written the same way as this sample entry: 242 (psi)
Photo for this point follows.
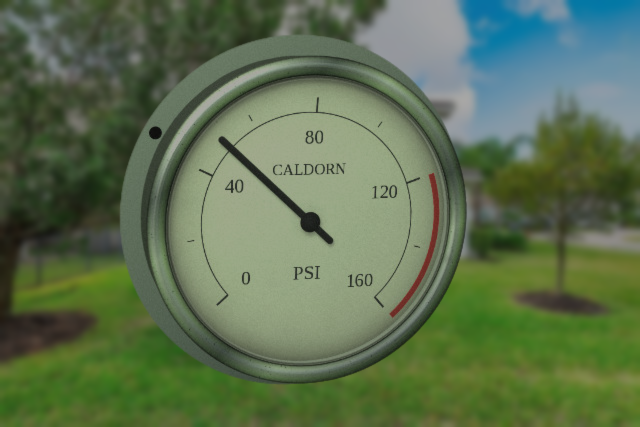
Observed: 50 (psi)
